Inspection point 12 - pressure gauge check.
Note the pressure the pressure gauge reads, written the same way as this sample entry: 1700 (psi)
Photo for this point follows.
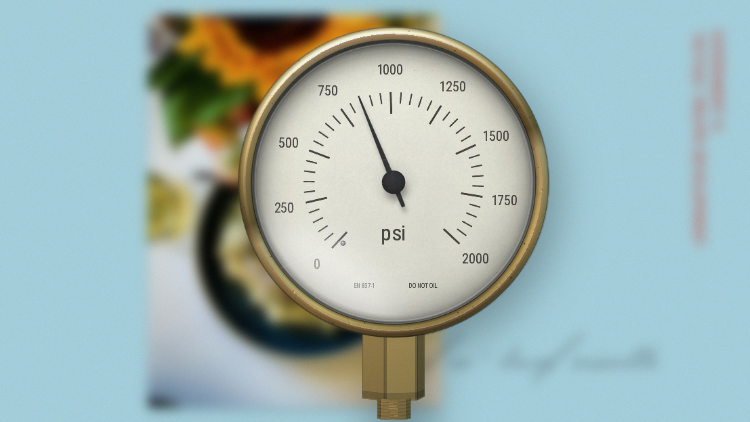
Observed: 850 (psi)
